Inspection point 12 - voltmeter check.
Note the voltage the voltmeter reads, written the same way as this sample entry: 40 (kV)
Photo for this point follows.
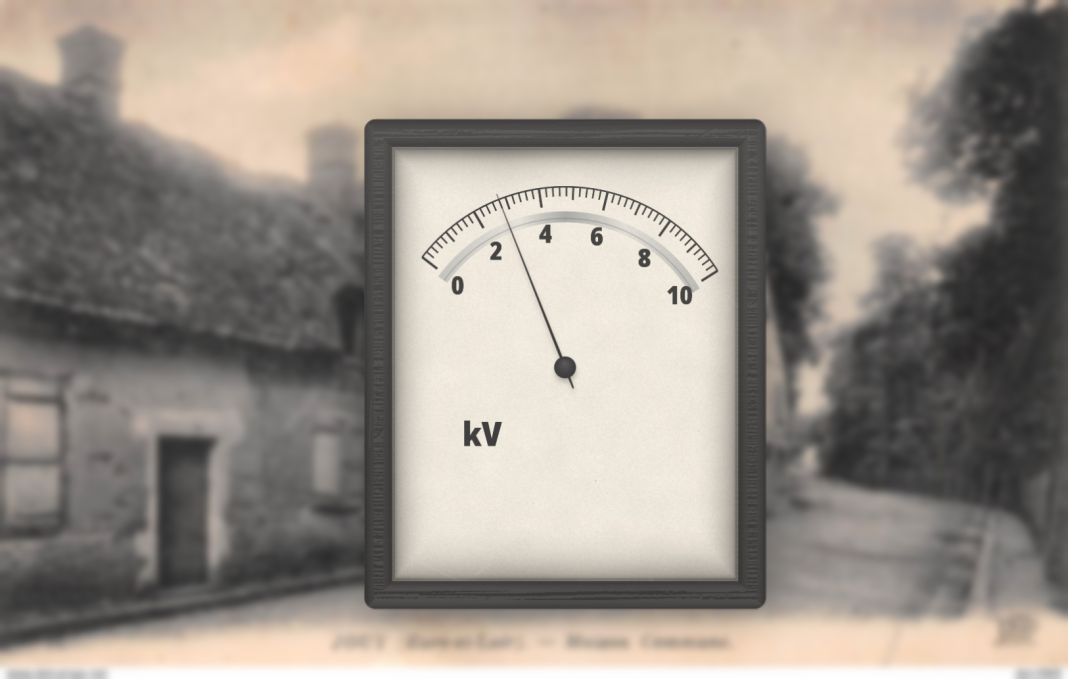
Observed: 2.8 (kV)
